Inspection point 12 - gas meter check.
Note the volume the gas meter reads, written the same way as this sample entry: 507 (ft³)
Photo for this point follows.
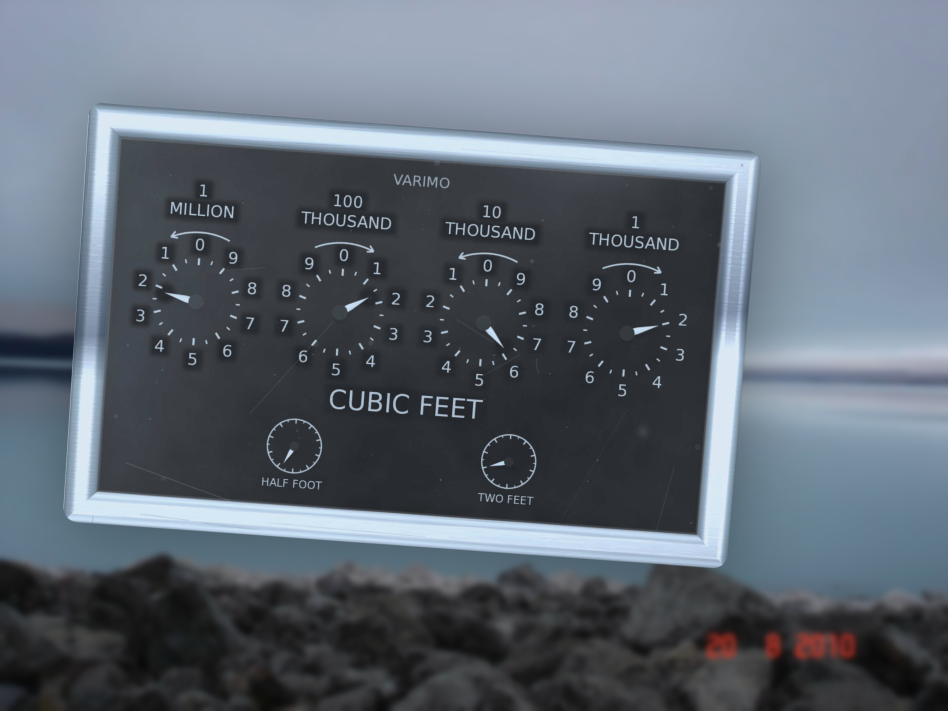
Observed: 216200 (ft³)
